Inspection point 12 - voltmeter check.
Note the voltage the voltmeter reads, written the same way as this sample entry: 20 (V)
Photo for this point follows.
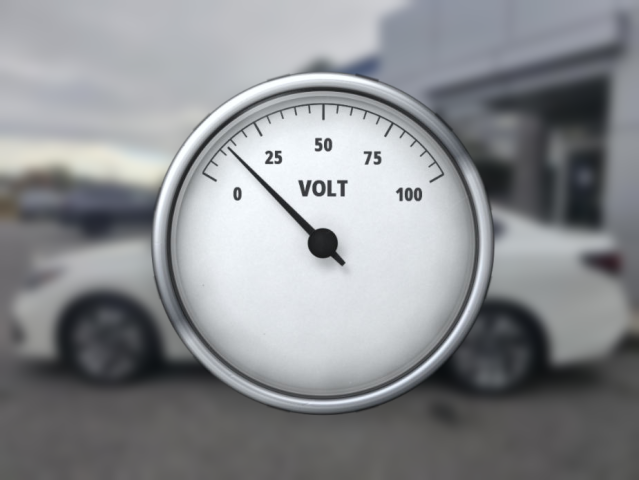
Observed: 12.5 (V)
